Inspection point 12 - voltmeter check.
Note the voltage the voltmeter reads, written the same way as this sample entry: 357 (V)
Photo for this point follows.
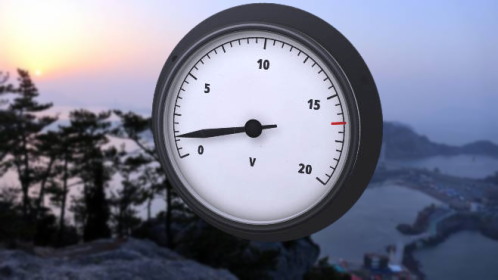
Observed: 1.25 (V)
